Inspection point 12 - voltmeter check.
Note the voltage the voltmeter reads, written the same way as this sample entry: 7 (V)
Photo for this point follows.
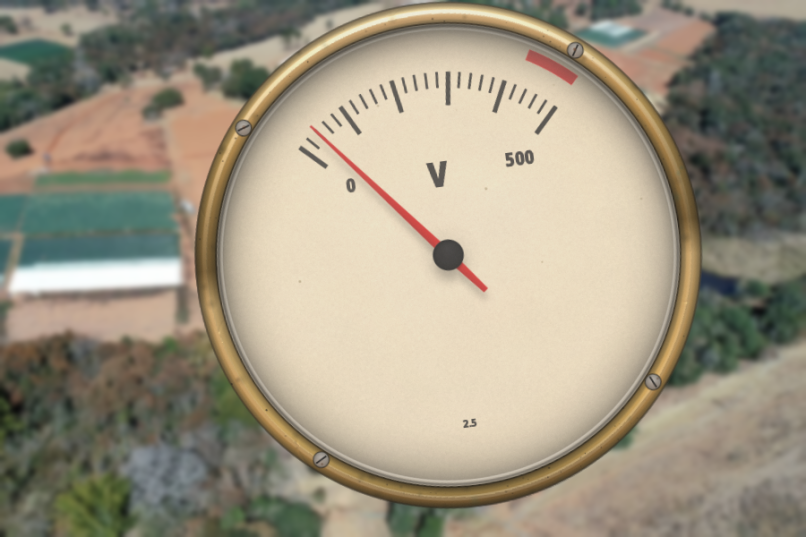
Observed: 40 (V)
